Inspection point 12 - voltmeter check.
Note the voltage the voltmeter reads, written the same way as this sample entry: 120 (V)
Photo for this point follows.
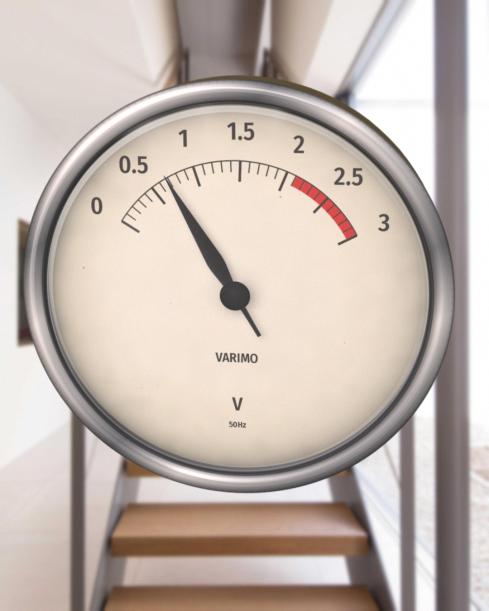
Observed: 0.7 (V)
